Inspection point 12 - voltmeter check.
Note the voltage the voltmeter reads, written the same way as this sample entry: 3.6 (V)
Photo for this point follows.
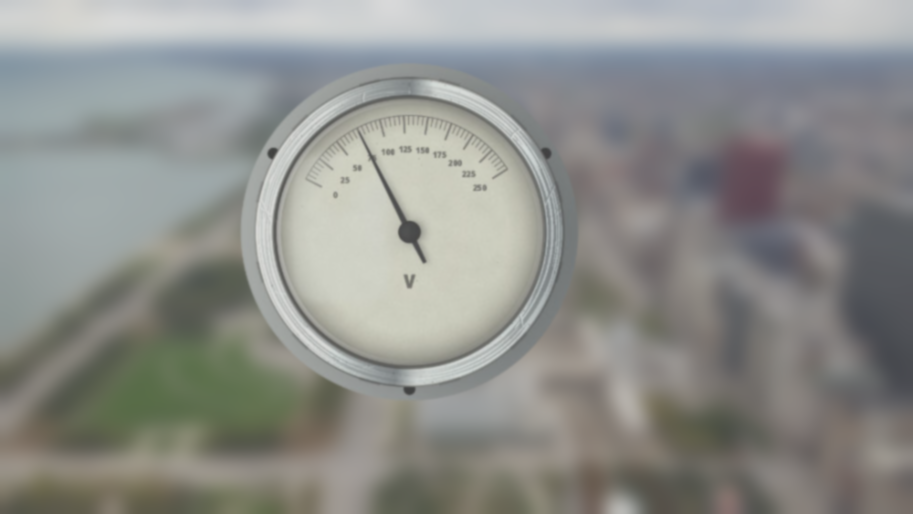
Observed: 75 (V)
